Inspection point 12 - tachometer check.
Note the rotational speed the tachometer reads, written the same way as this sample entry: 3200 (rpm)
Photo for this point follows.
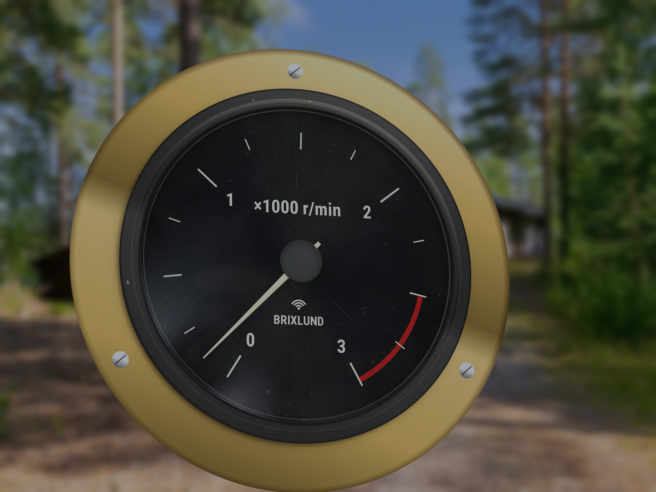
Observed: 125 (rpm)
